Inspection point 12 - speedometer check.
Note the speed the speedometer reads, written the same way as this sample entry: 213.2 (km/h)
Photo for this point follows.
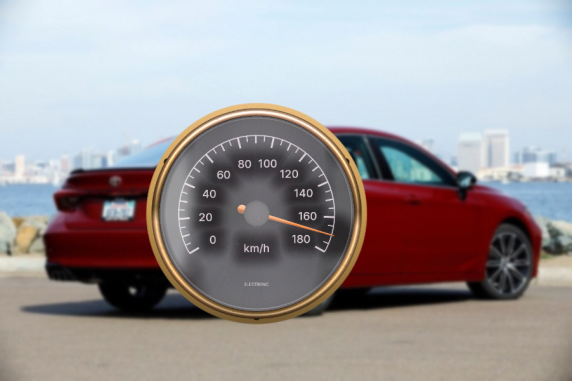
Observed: 170 (km/h)
